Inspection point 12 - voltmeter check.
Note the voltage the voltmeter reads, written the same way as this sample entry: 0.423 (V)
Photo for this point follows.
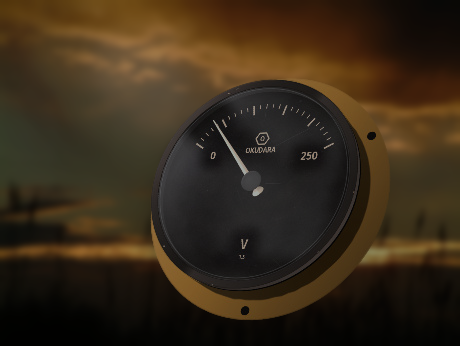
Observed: 40 (V)
